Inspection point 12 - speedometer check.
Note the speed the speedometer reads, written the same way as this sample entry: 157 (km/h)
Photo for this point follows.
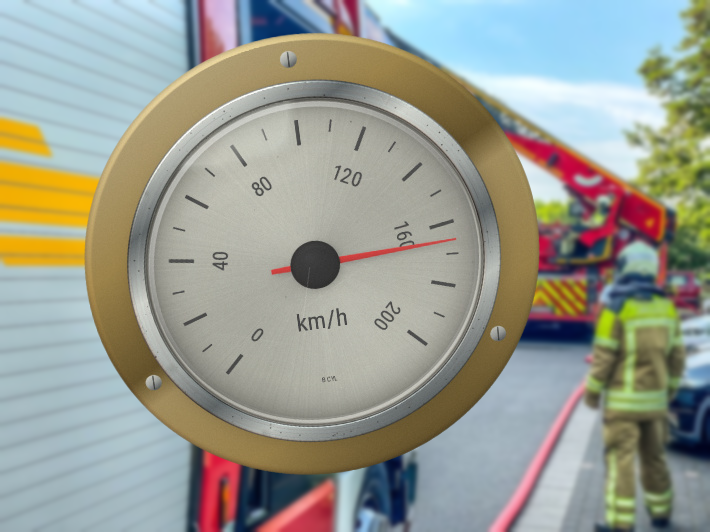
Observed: 165 (km/h)
